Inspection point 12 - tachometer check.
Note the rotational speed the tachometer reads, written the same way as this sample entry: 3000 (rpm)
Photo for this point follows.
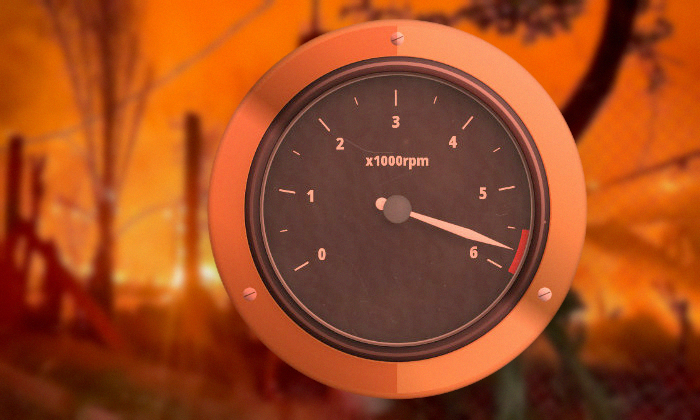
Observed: 5750 (rpm)
